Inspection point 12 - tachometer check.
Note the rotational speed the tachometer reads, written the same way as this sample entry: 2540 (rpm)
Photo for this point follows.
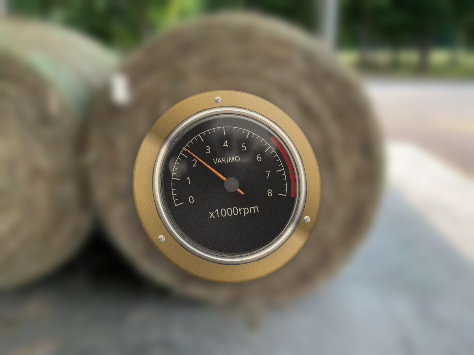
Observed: 2200 (rpm)
